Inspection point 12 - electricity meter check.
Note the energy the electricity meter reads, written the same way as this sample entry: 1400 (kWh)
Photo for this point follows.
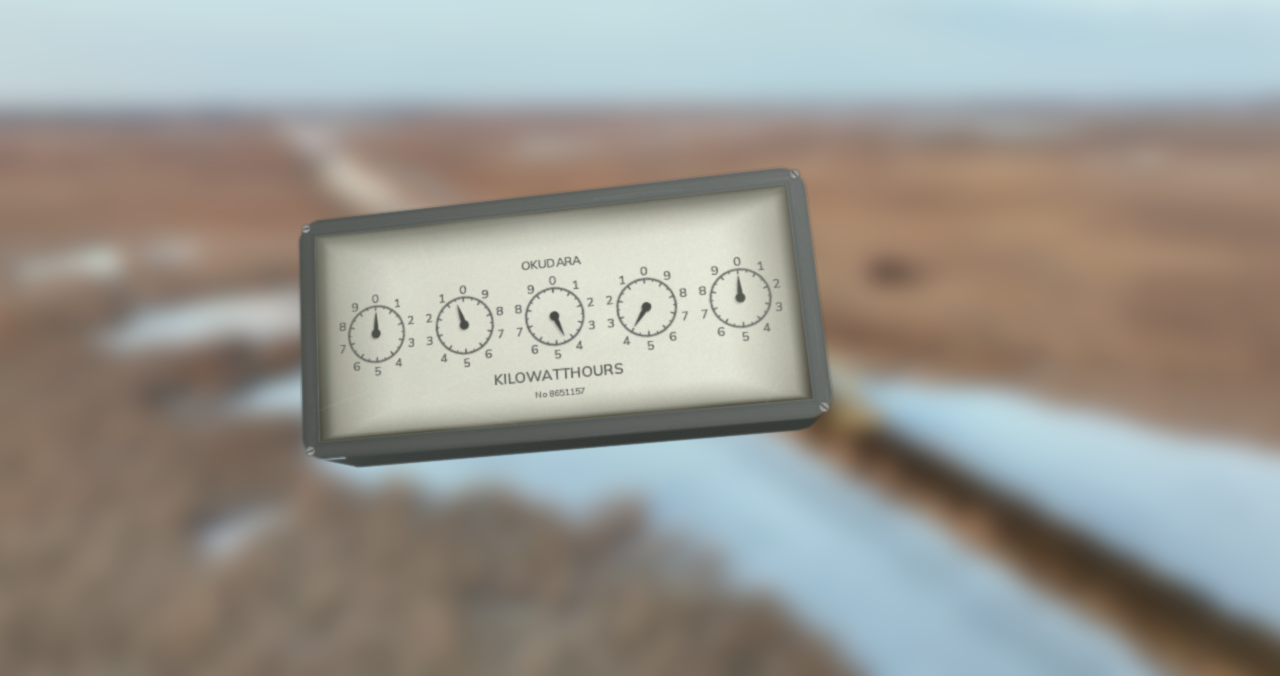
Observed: 440 (kWh)
